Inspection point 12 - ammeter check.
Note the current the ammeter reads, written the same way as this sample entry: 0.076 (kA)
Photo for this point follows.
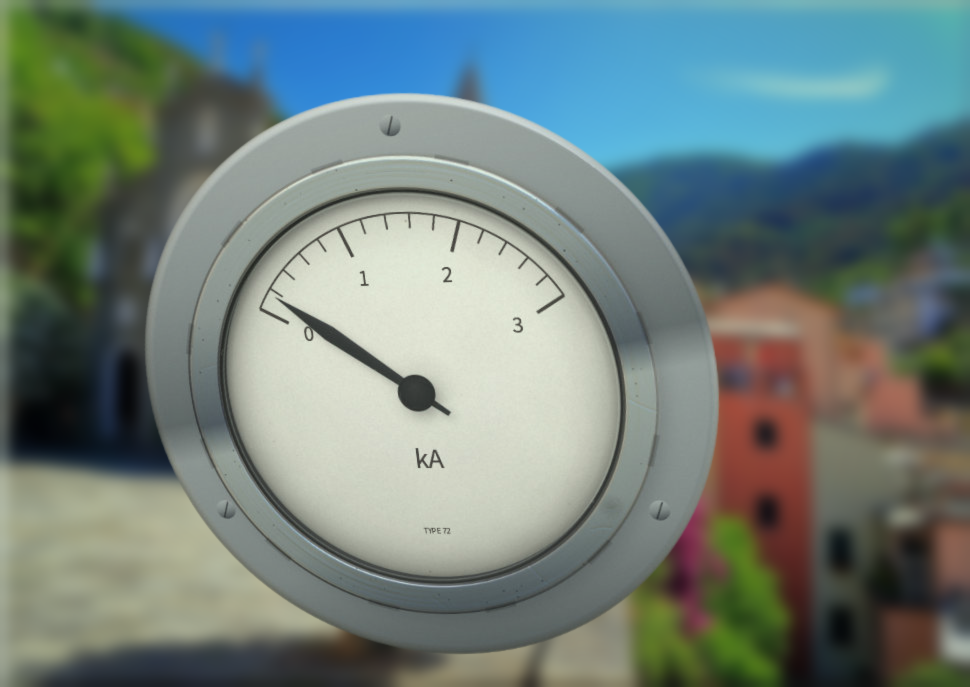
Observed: 0.2 (kA)
